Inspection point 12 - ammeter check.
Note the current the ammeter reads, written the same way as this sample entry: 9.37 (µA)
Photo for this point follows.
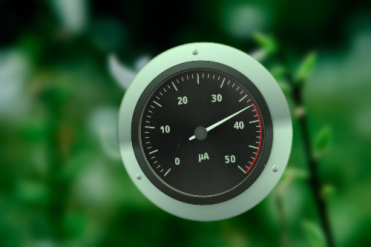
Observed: 37 (µA)
